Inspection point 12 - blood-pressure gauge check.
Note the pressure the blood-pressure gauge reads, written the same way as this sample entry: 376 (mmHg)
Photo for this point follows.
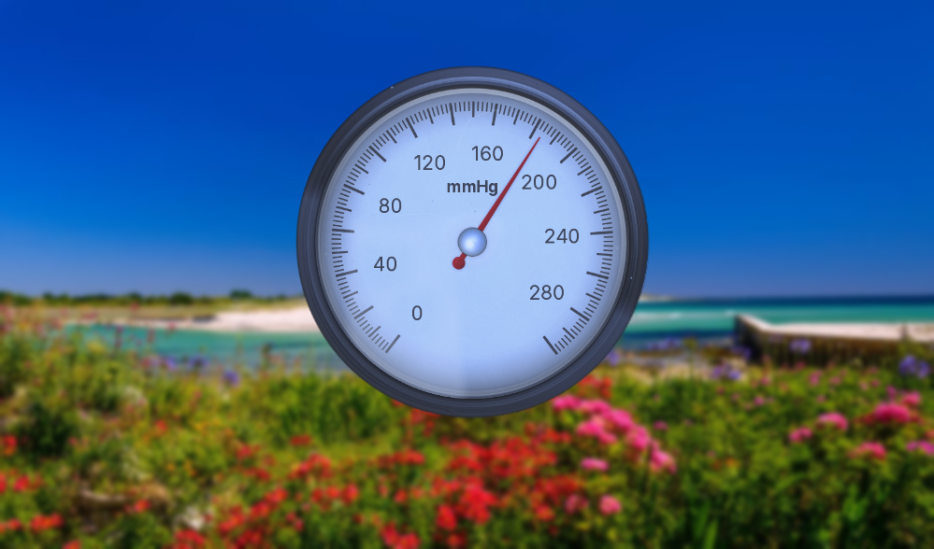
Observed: 184 (mmHg)
